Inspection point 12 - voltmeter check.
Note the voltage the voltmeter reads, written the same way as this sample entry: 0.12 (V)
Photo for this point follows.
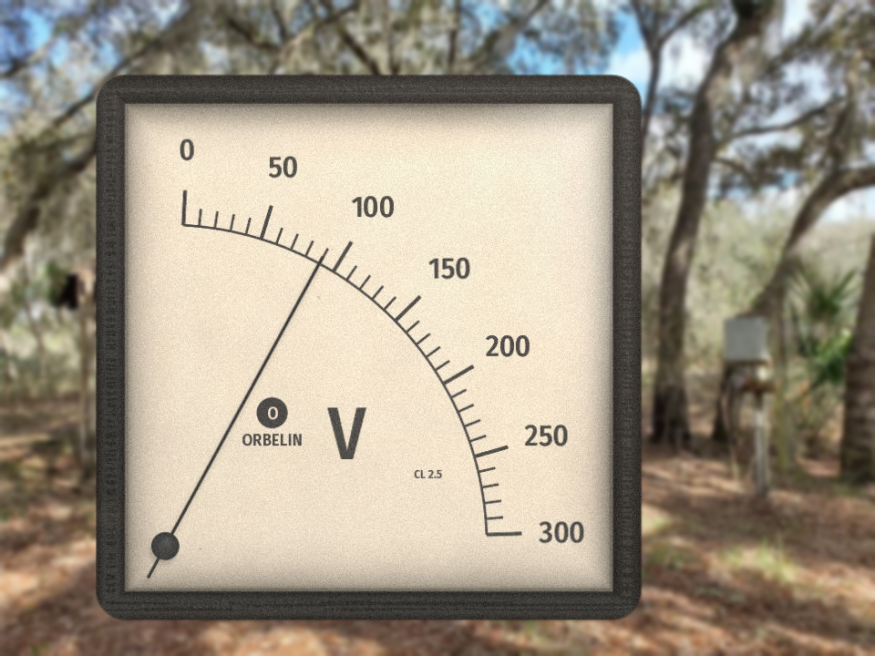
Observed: 90 (V)
